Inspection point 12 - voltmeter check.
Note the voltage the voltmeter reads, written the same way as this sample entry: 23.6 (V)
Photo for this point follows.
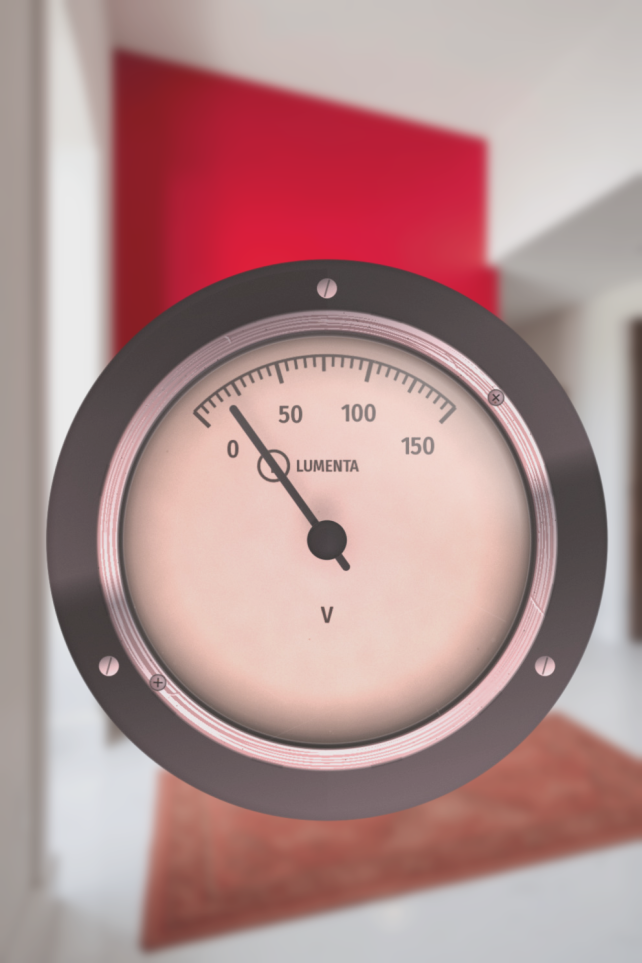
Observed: 17.5 (V)
